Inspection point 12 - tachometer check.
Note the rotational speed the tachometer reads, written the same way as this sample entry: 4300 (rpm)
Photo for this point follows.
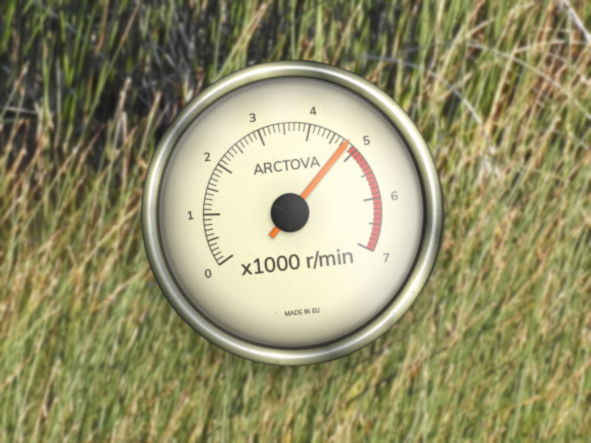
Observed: 4800 (rpm)
